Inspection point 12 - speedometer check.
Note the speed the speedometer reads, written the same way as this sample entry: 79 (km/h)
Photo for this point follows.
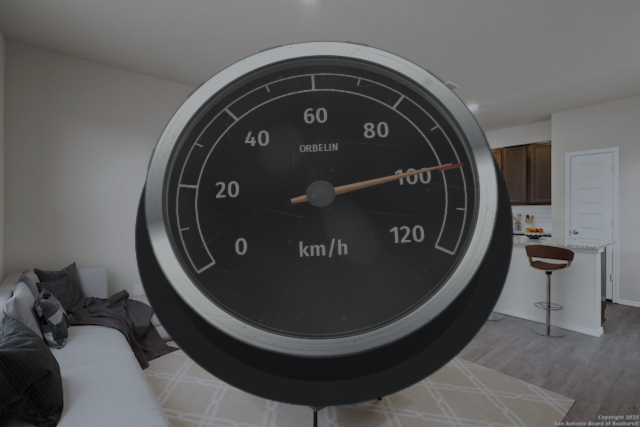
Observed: 100 (km/h)
